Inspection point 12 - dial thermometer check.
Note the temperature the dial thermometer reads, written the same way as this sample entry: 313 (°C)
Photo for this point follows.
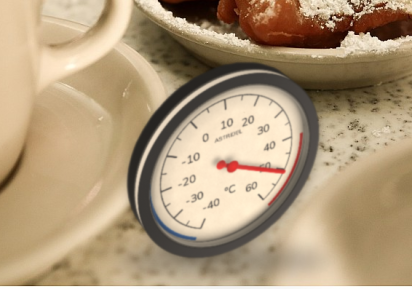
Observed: 50 (°C)
